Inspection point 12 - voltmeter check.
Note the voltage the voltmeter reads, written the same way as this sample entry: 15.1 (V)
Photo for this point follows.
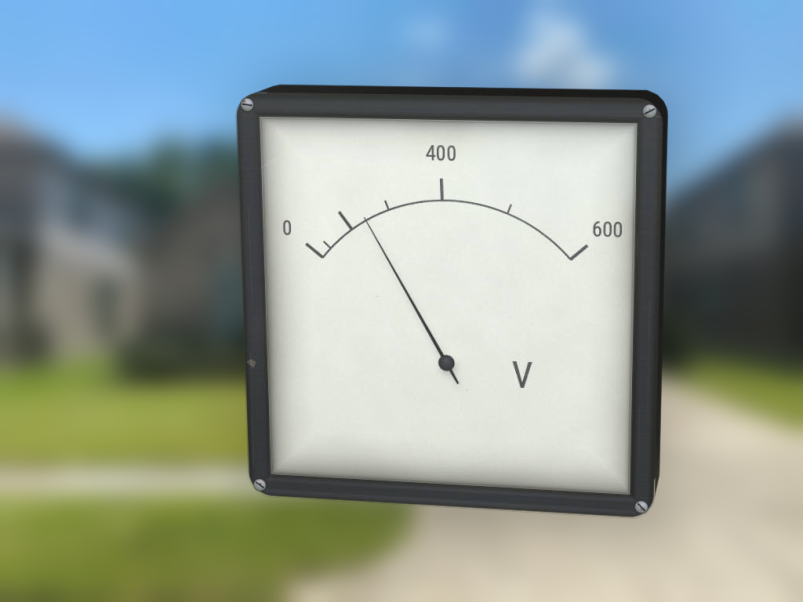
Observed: 250 (V)
